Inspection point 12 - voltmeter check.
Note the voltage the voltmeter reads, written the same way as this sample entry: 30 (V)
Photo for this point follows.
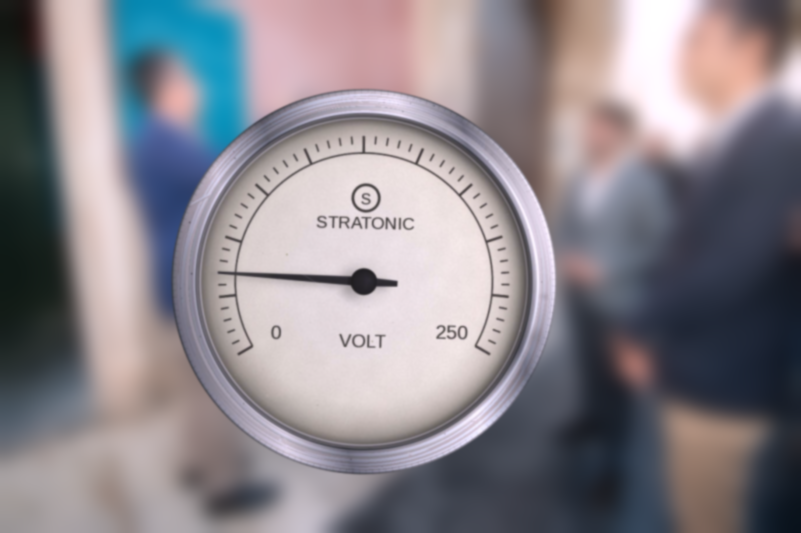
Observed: 35 (V)
